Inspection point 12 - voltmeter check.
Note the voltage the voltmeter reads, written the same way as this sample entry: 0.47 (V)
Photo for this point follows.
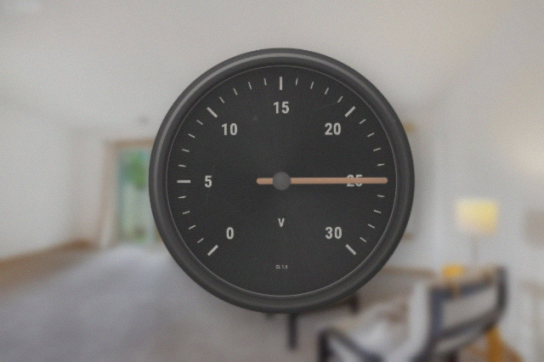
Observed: 25 (V)
